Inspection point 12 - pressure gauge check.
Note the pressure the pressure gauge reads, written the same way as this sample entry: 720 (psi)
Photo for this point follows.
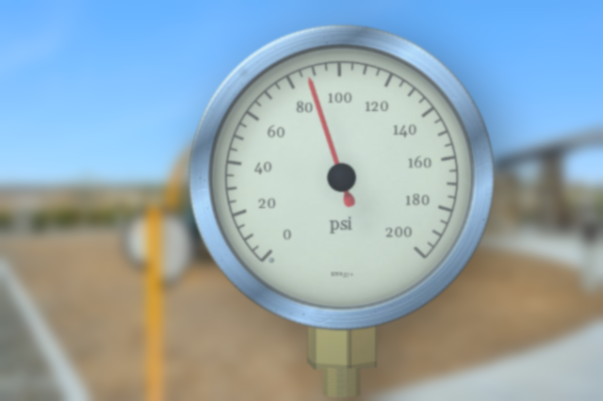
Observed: 87.5 (psi)
